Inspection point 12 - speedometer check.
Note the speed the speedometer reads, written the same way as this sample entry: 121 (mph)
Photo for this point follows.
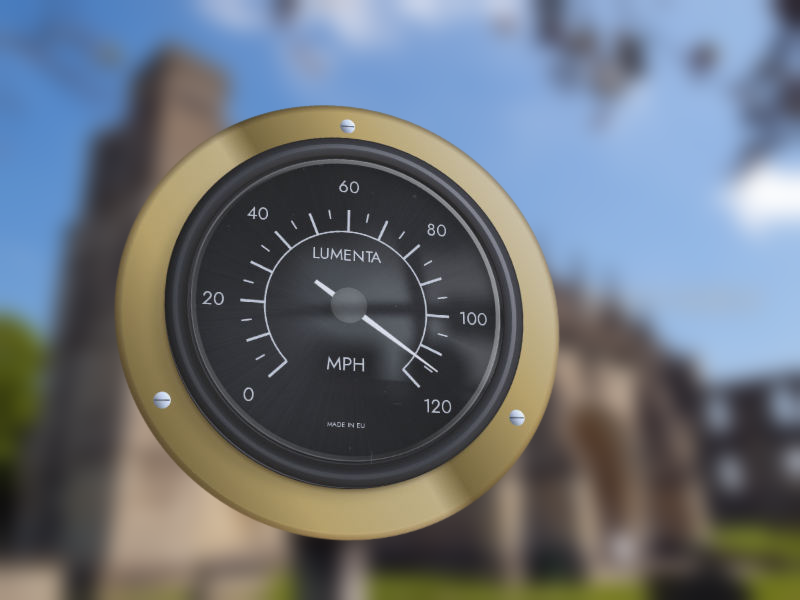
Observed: 115 (mph)
